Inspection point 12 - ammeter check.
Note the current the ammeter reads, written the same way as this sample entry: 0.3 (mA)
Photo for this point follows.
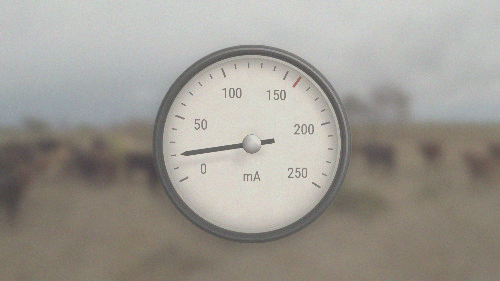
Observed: 20 (mA)
